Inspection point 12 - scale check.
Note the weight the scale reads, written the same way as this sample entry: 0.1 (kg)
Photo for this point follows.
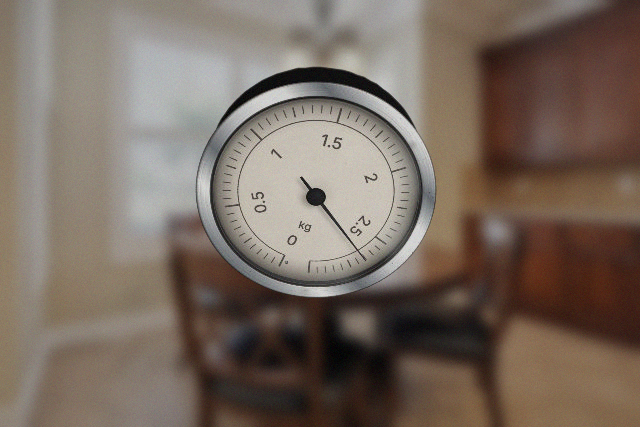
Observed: 2.65 (kg)
